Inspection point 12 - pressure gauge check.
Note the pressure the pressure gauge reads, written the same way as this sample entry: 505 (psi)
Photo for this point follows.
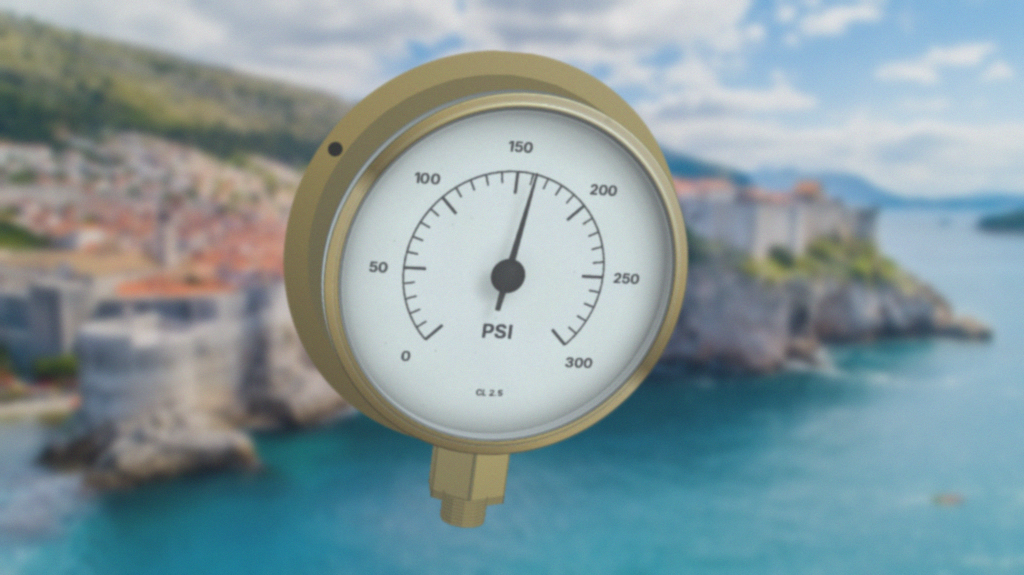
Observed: 160 (psi)
